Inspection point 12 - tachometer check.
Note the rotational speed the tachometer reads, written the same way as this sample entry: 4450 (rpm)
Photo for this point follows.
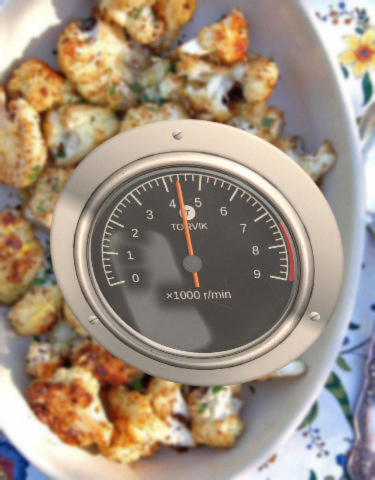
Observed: 4400 (rpm)
